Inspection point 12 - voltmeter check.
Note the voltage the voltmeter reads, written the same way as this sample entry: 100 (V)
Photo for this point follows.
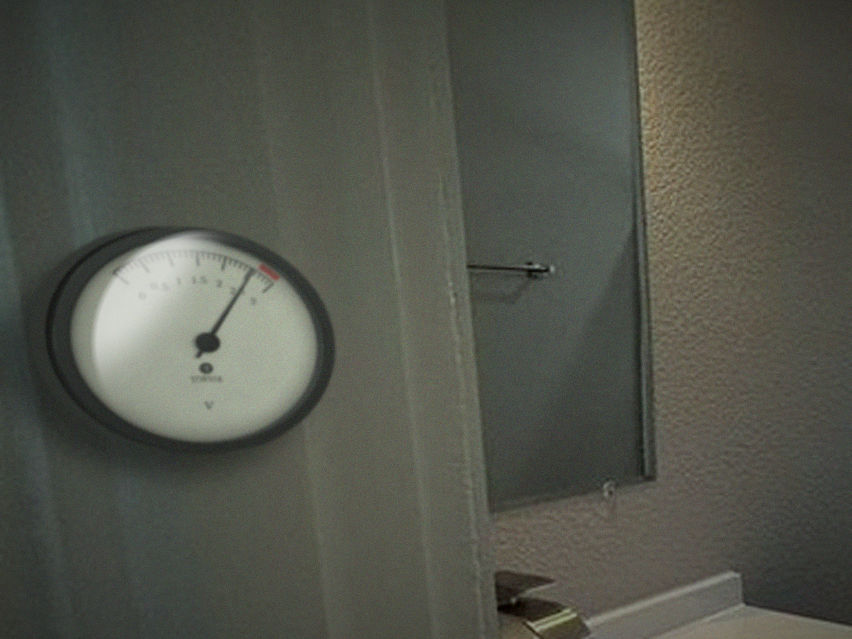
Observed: 2.5 (V)
